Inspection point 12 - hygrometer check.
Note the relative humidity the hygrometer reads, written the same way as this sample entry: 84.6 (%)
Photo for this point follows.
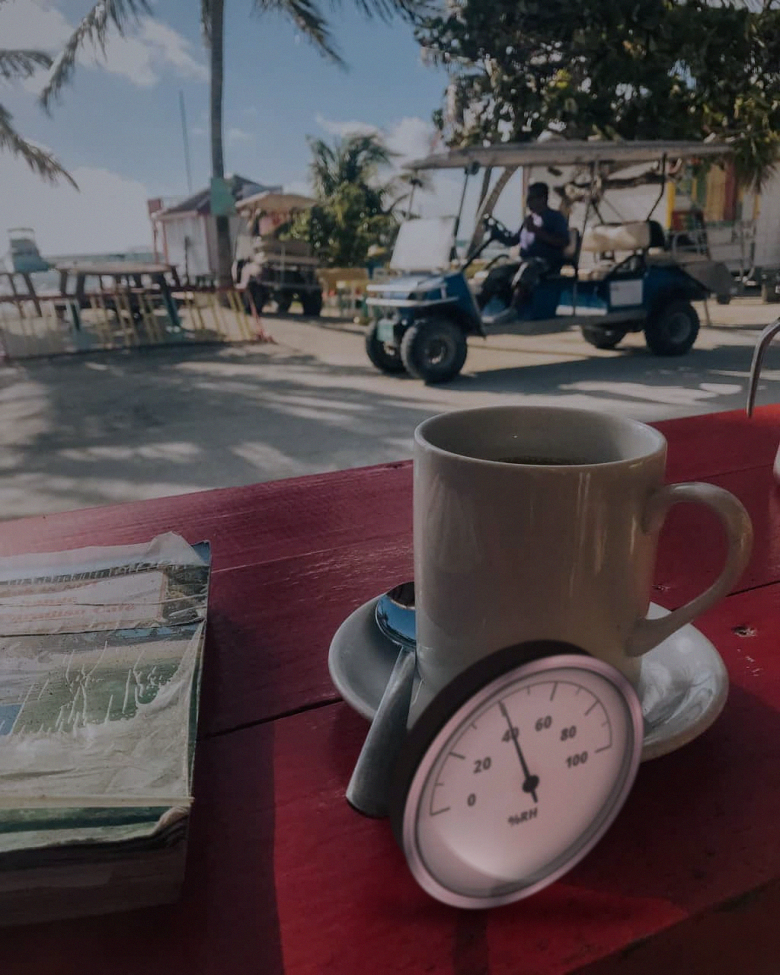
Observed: 40 (%)
